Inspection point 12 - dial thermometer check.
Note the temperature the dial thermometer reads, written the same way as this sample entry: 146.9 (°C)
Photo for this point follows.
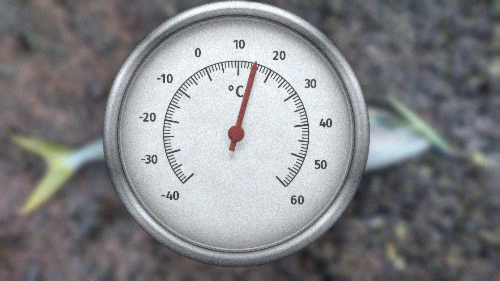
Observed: 15 (°C)
